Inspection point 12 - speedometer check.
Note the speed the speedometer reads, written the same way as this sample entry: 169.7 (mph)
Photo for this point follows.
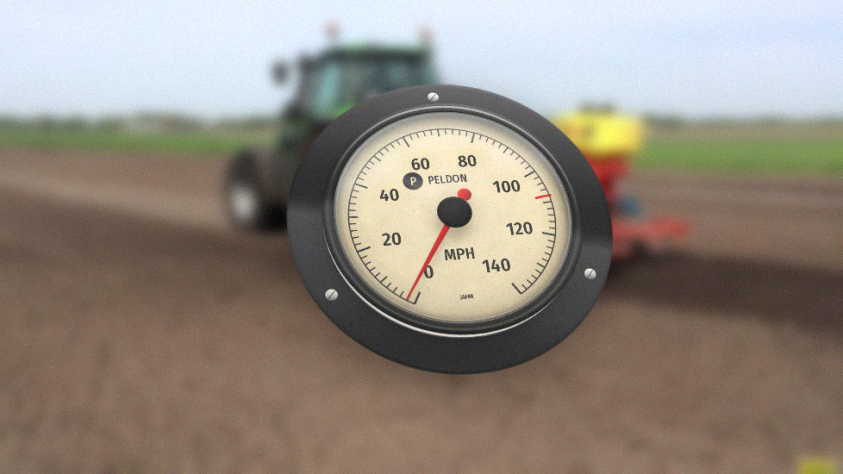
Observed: 2 (mph)
